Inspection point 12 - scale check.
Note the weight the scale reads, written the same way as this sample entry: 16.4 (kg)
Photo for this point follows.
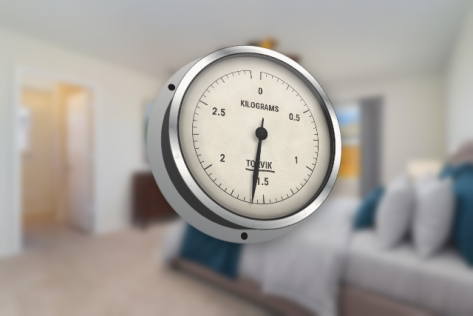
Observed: 1.6 (kg)
